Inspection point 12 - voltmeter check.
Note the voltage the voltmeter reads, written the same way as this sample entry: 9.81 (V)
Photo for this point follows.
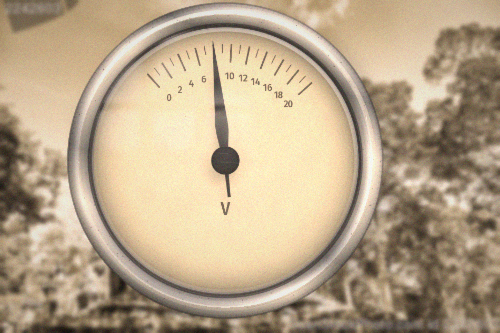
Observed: 8 (V)
